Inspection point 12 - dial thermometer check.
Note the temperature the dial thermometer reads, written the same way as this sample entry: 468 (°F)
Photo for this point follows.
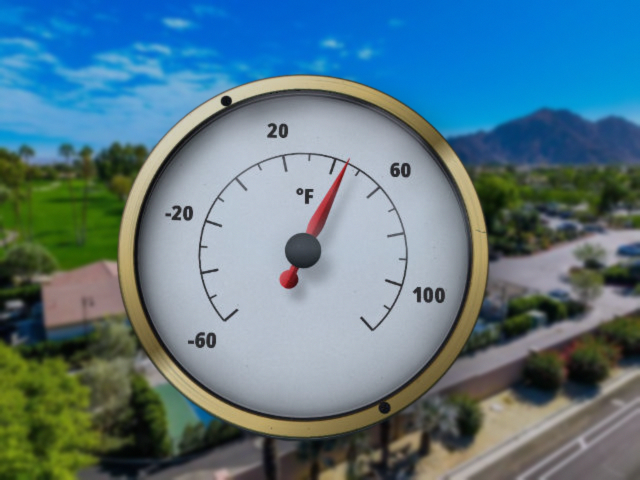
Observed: 45 (°F)
